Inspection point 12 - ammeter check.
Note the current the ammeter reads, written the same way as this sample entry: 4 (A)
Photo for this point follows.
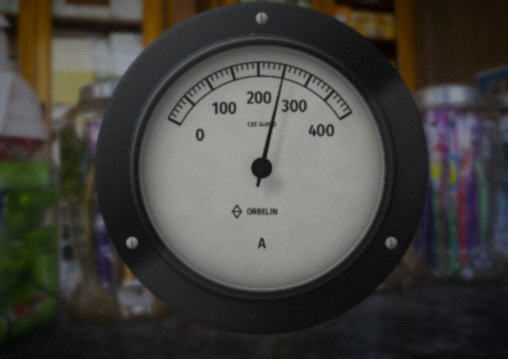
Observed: 250 (A)
